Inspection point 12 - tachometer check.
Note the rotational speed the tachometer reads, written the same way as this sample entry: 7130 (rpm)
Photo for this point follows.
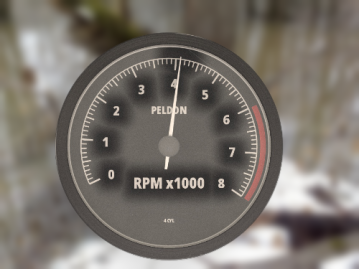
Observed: 4100 (rpm)
